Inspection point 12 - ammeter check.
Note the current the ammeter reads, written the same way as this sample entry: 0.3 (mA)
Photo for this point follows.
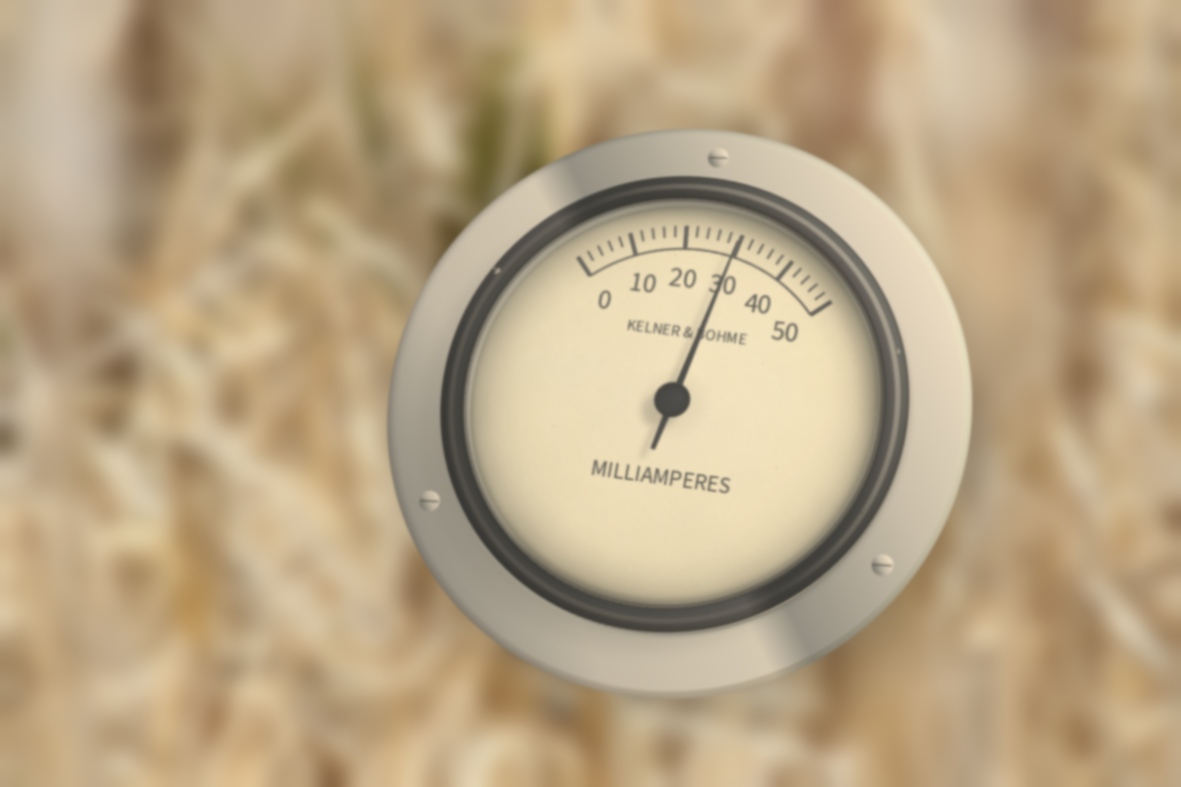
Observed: 30 (mA)
